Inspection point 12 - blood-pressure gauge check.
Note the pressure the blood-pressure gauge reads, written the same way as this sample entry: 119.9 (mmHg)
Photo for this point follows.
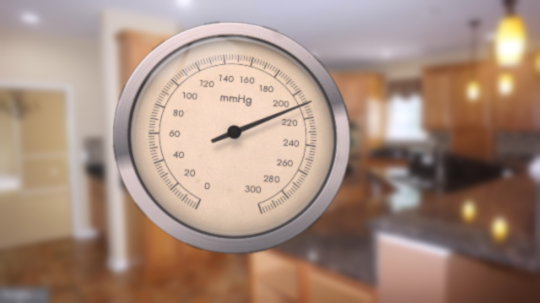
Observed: 210 (mmHg)
